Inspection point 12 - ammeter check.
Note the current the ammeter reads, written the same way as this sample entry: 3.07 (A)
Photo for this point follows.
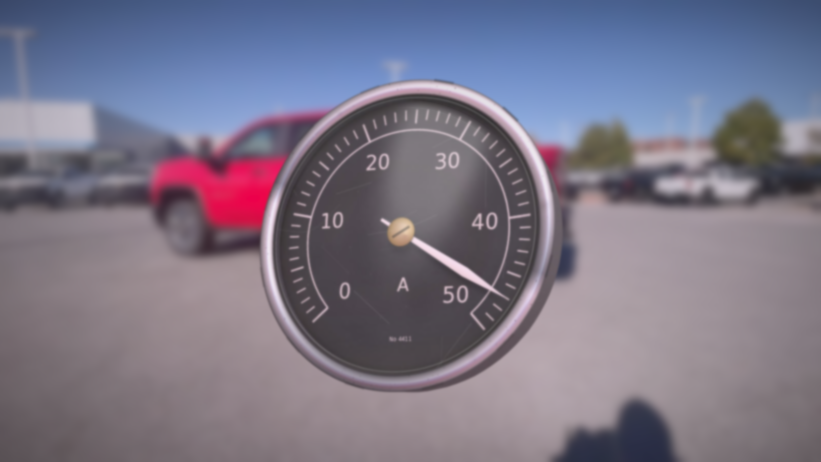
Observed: 47 (A)
